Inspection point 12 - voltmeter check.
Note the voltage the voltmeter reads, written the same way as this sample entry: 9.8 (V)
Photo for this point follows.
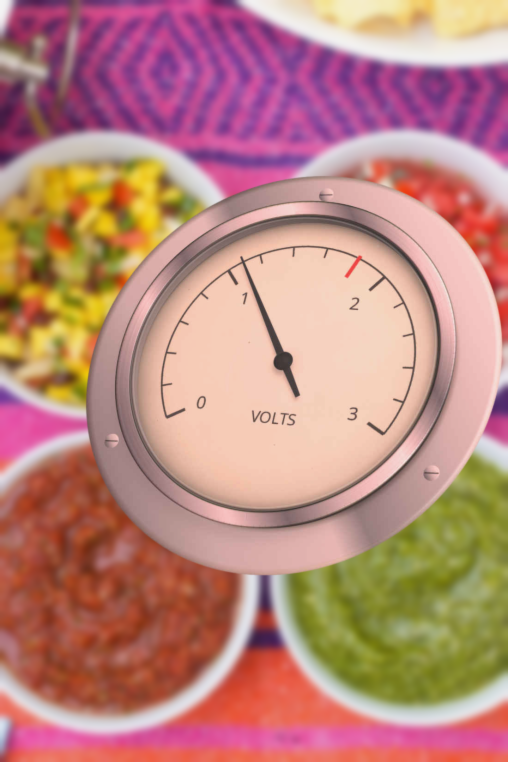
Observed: 1.1 (V)
